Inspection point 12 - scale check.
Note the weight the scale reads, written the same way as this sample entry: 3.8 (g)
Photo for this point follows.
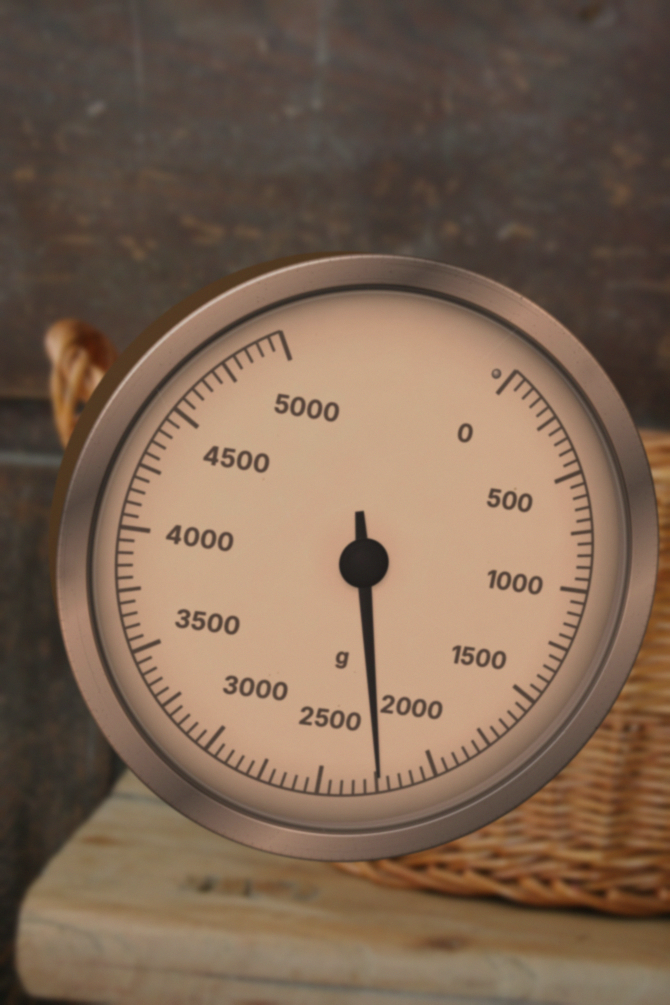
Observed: 2250 (g)
